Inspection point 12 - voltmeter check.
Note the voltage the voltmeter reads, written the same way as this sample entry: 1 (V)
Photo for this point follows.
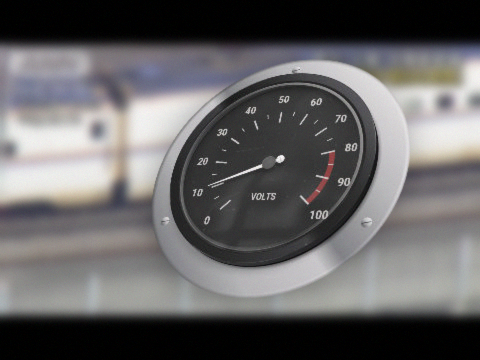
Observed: 10 (V)
